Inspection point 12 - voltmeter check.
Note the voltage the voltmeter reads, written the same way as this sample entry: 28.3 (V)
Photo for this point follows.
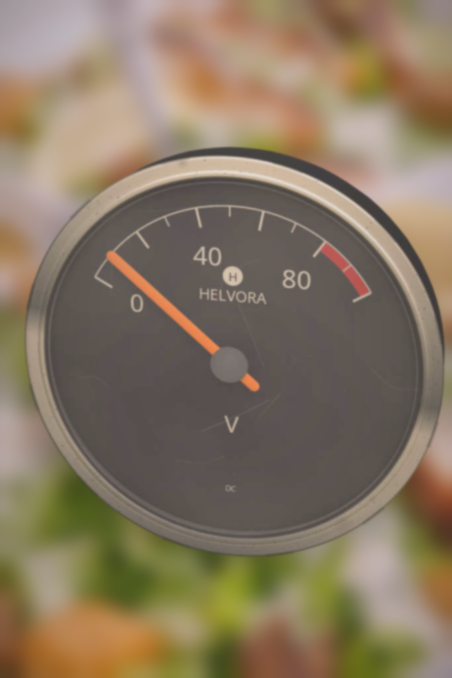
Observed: 10 (V)
